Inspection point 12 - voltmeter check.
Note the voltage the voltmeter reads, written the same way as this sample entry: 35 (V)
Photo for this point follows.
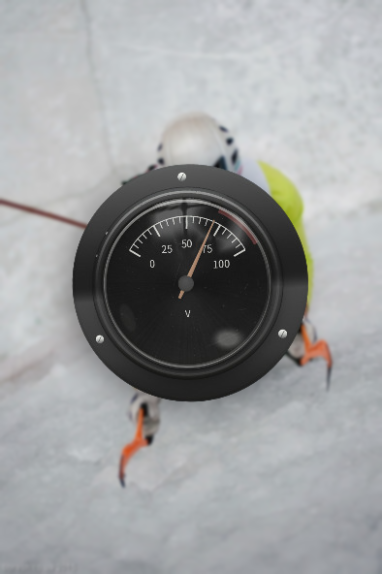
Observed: 70 (V)
